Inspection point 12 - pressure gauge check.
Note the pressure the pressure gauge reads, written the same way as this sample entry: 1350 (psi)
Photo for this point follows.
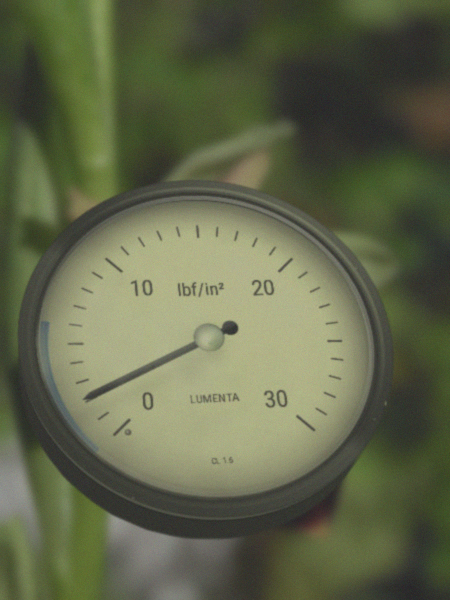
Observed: 2 (psi)
